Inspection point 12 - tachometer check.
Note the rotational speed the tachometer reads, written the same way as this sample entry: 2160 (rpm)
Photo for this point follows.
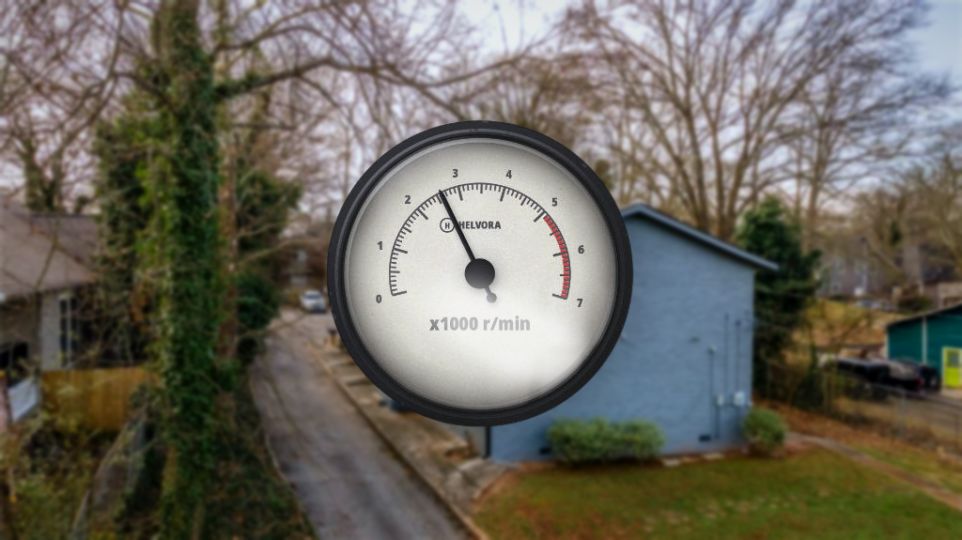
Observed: 2600 (rpm)
